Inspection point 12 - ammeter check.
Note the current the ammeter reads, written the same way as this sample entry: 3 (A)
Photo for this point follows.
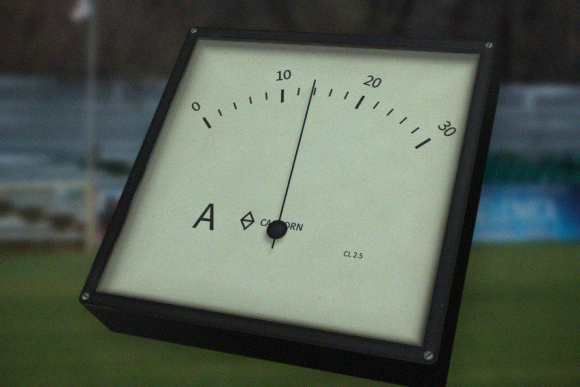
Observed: 14 (A)
